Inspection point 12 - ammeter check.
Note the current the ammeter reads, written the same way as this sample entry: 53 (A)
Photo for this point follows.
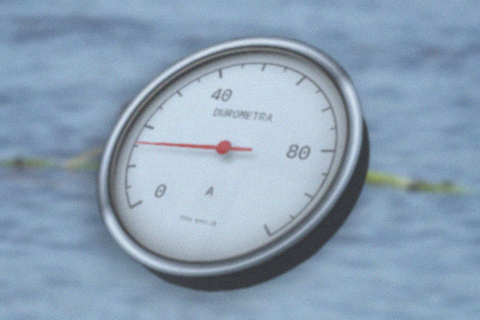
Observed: 15 (A)
